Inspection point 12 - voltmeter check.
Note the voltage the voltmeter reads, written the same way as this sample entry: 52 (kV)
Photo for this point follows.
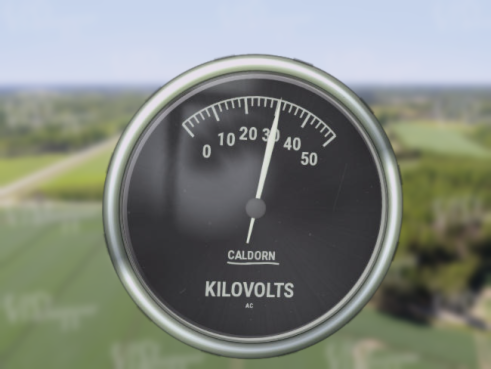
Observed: 30 (kV)
